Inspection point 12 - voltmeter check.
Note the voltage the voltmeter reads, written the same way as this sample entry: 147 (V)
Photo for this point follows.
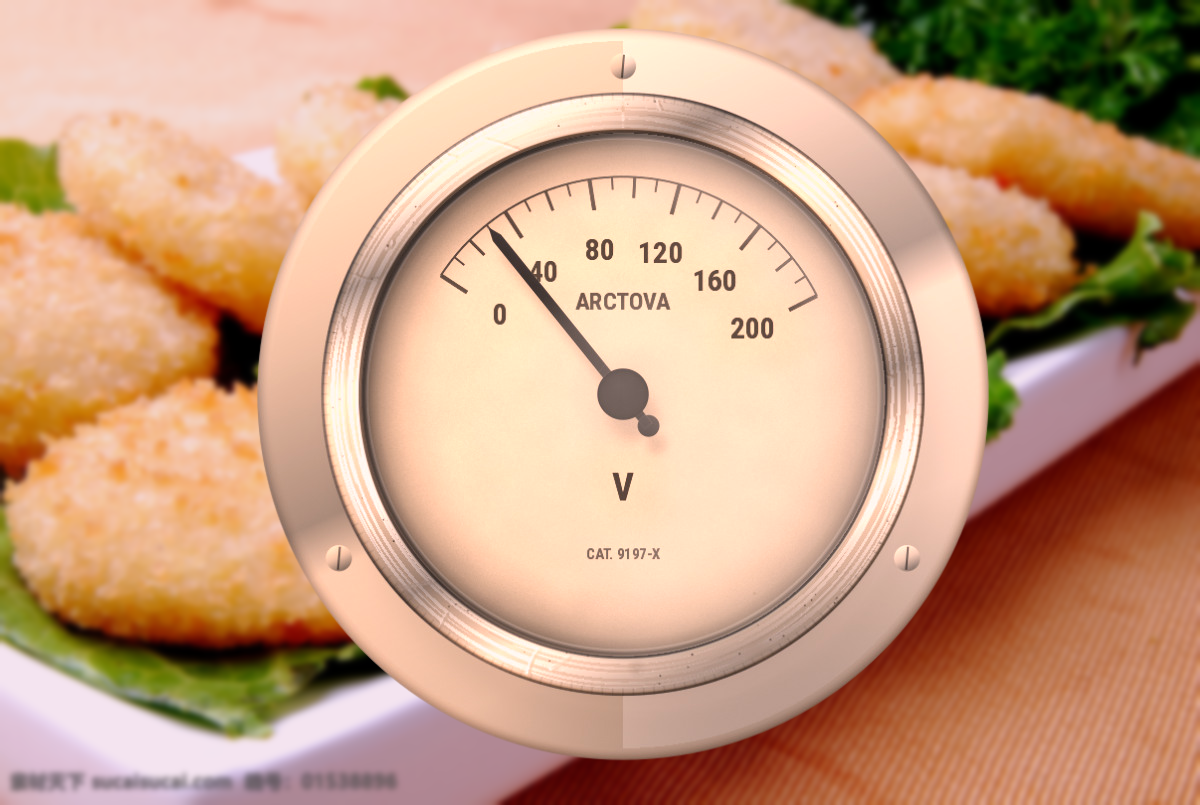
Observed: 30 (V)
